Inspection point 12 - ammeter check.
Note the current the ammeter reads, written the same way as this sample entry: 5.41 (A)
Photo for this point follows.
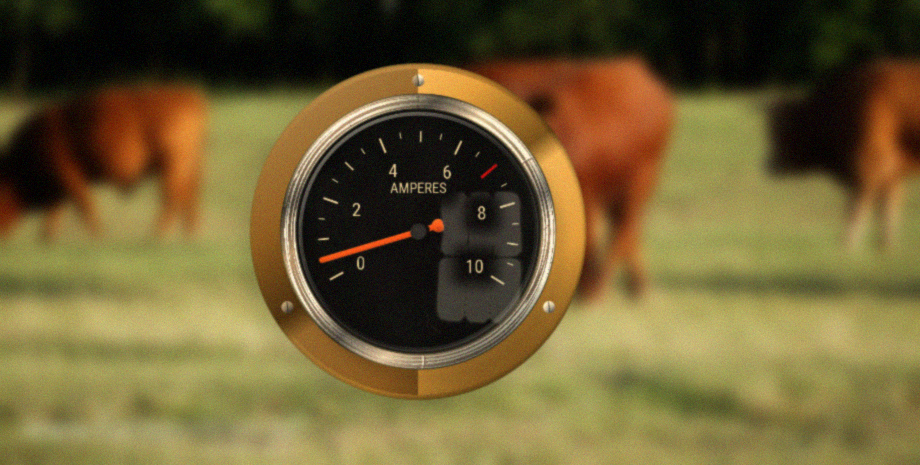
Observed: 0.5 (A)
